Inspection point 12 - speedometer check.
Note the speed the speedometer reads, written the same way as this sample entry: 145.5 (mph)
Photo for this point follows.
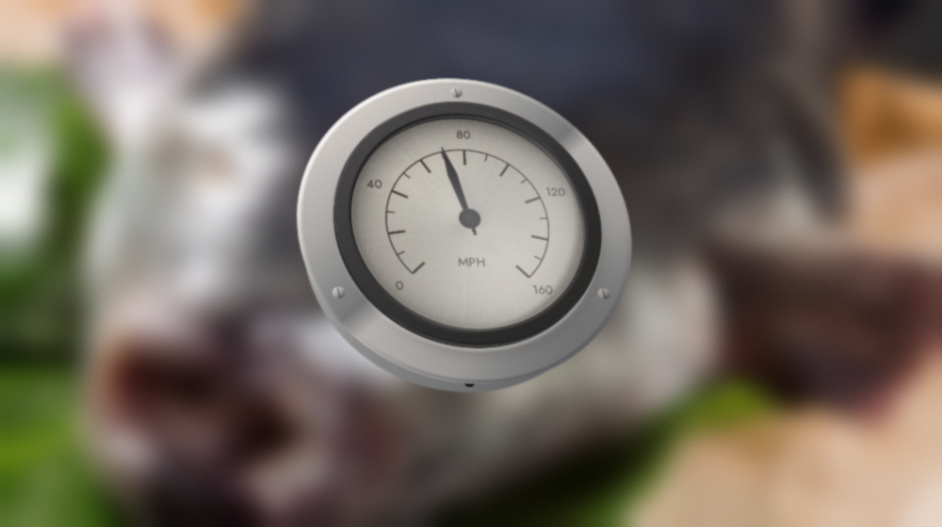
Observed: 70 (mph)
